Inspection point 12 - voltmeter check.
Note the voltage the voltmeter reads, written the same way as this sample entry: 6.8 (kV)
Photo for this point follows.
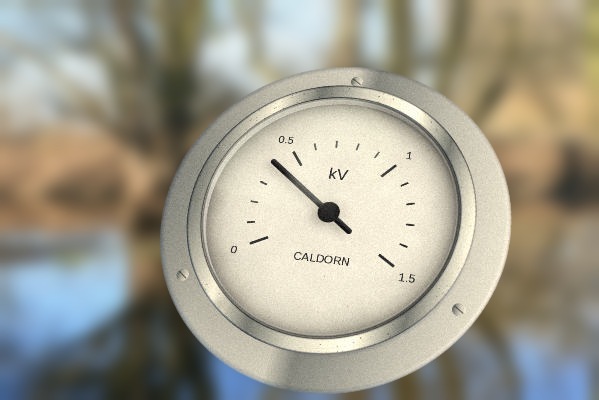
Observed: 0.4 (kV)
